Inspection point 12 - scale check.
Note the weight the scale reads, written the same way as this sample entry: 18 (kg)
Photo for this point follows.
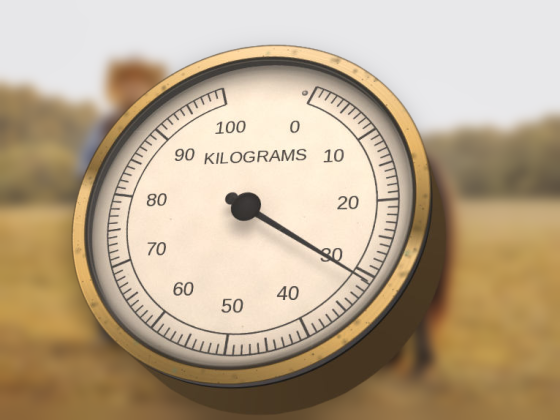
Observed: 31 (kg)
